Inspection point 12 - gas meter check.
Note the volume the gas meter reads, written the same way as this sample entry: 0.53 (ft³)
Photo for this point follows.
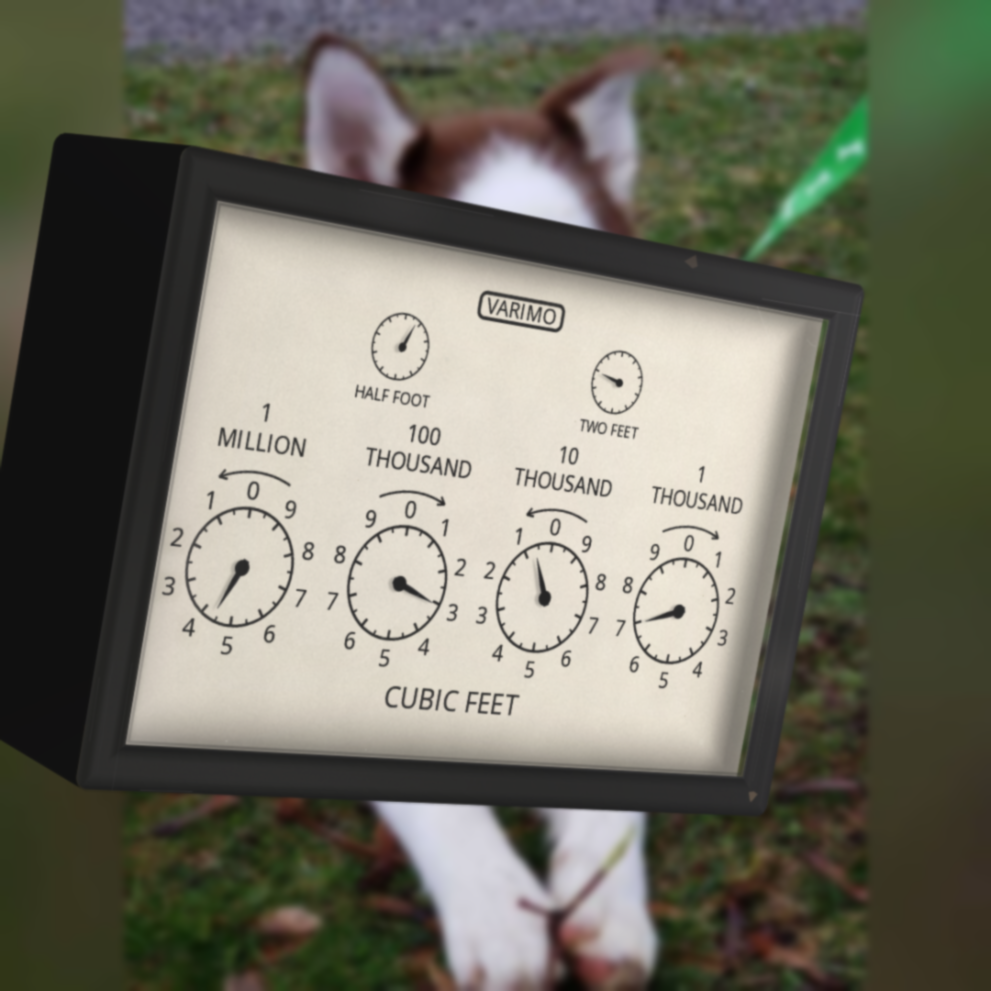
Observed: 430700 (ft³)
